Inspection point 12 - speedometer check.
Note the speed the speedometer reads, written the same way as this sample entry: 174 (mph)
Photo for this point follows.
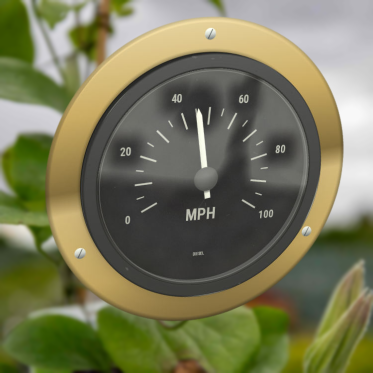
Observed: 45 (mph)
